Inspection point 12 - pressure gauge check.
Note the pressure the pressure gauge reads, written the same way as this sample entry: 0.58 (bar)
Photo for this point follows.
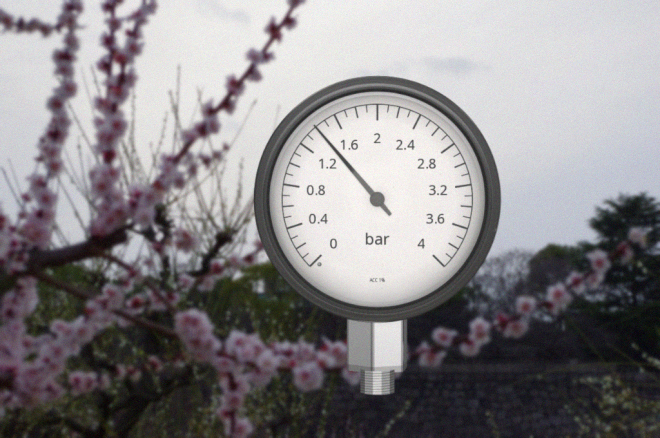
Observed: 1.4 (bar)
